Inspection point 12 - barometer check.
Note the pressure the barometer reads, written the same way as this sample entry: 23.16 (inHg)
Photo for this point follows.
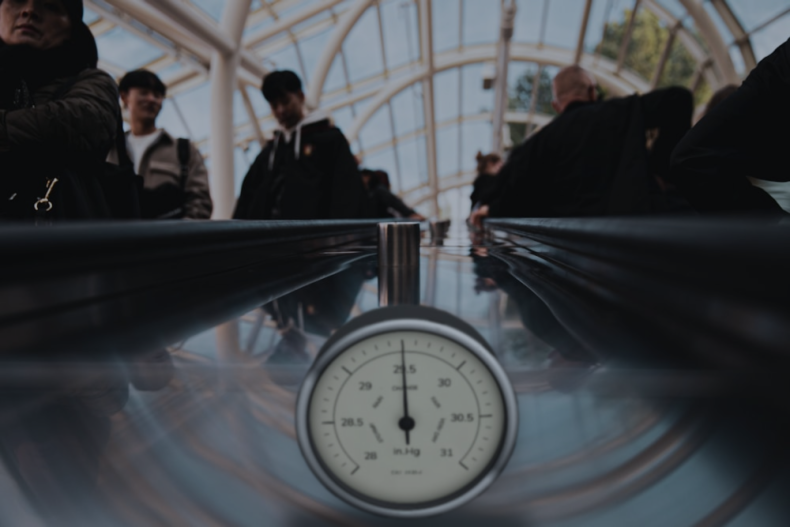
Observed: 29.5 (inHg)
